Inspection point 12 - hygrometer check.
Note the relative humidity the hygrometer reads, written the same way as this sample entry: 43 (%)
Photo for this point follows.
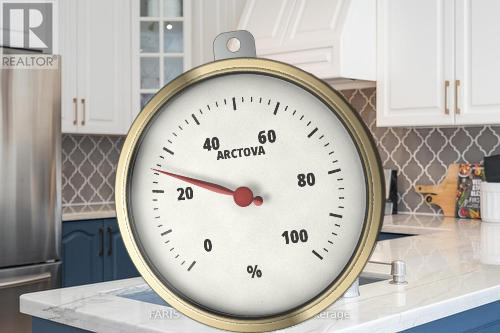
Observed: 25 (%)
